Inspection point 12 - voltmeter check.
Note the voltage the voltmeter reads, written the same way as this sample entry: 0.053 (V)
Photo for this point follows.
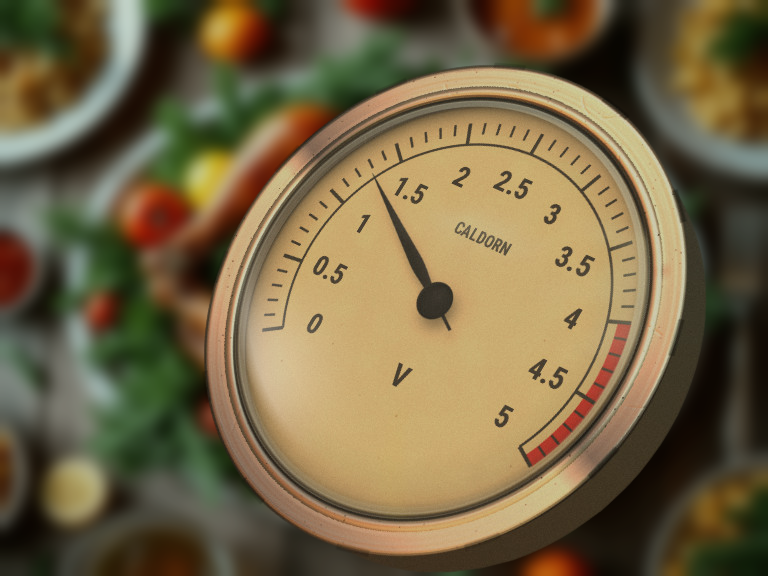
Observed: 1.3 (V)
